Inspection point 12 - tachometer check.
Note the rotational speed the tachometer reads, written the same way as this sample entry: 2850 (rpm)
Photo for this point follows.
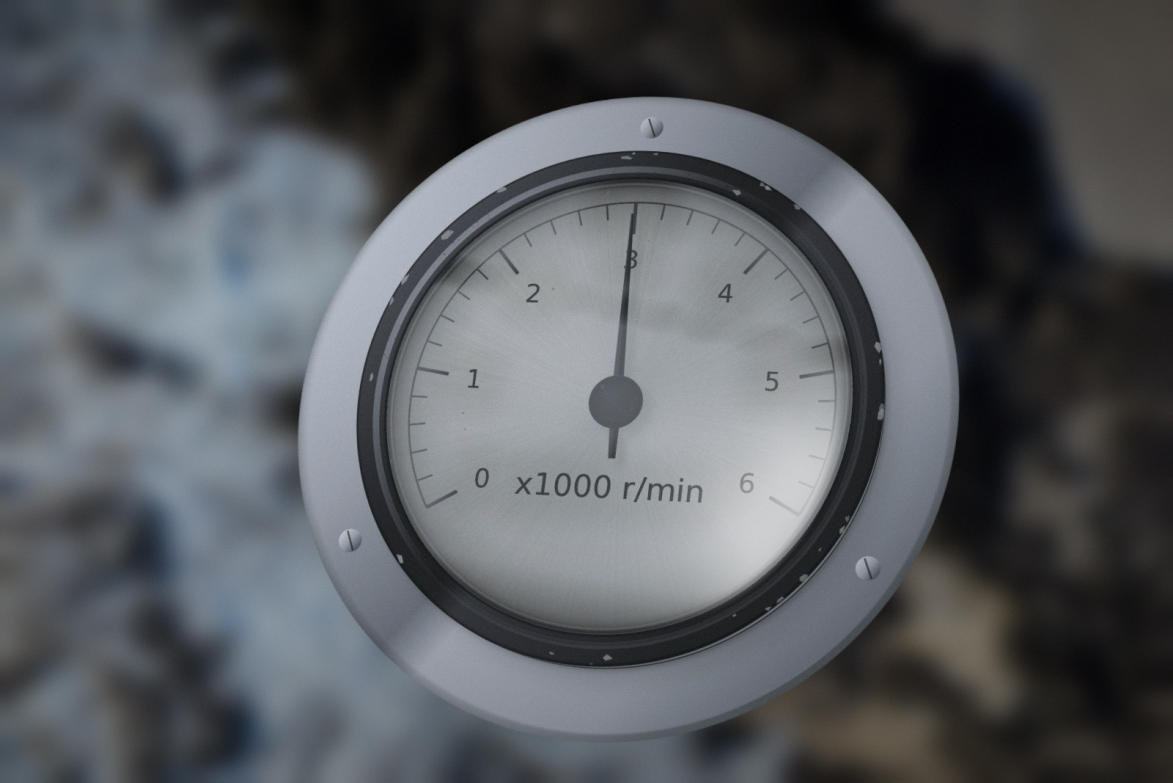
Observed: 3000 (rpm)
